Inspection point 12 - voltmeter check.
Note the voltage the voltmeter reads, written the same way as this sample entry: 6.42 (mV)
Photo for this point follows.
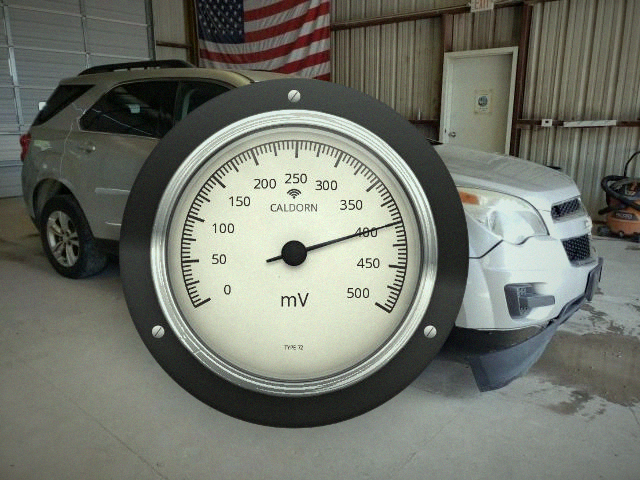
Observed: 400 (mV)
